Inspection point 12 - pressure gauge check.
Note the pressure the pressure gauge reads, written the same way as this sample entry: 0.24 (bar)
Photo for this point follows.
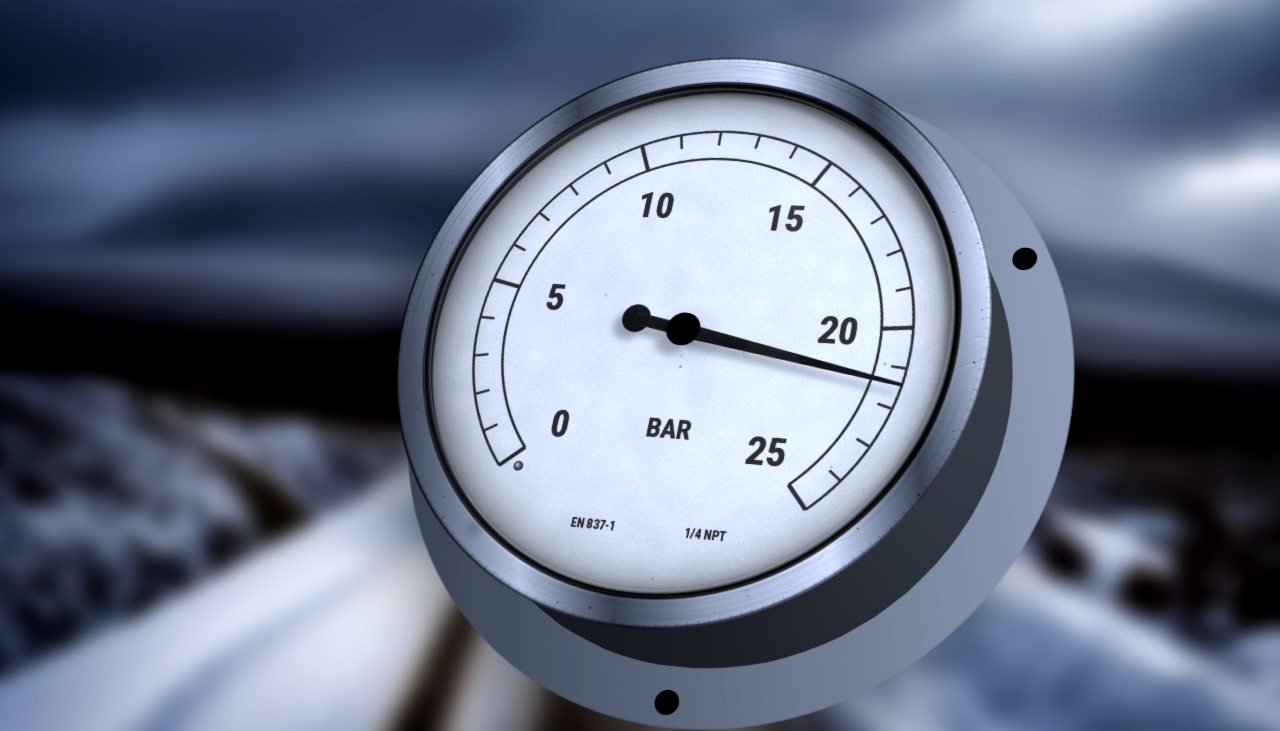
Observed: 21.5 (bar)
